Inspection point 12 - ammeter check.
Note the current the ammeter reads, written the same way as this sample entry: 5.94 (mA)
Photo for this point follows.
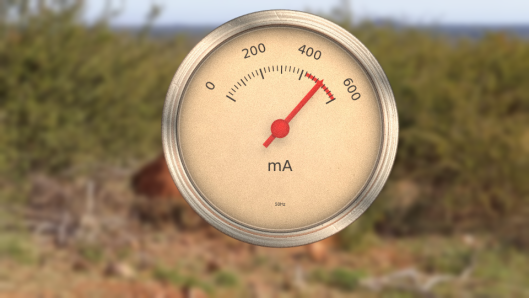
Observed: 500 (mA)
